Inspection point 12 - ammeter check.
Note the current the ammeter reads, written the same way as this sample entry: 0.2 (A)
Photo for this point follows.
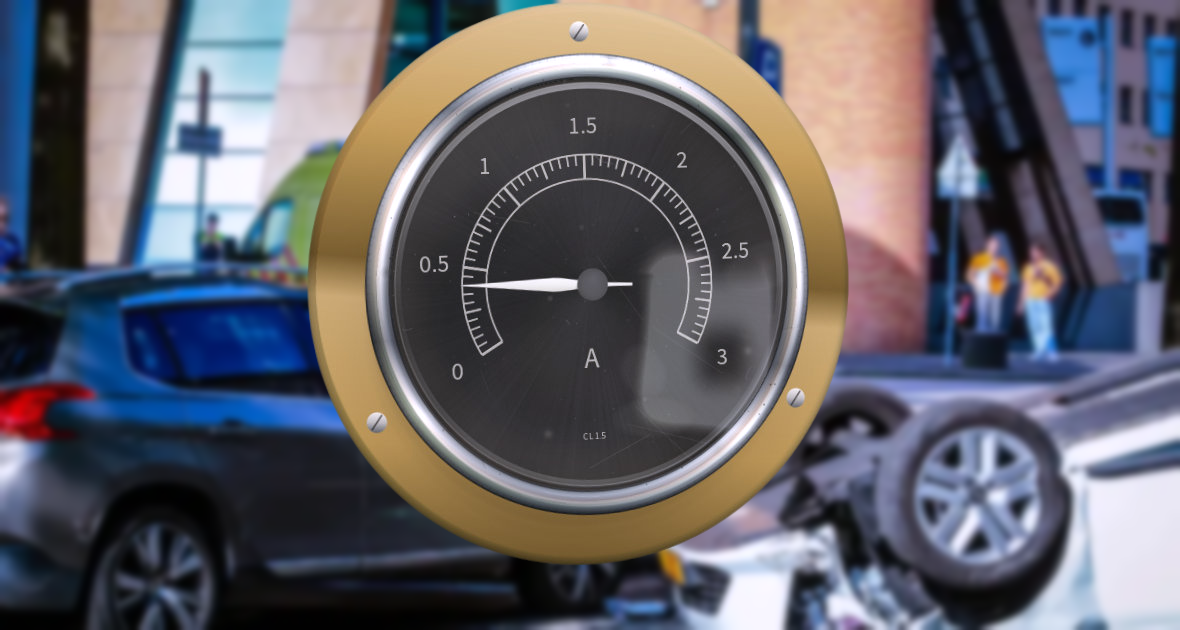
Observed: 0.4 (A)
